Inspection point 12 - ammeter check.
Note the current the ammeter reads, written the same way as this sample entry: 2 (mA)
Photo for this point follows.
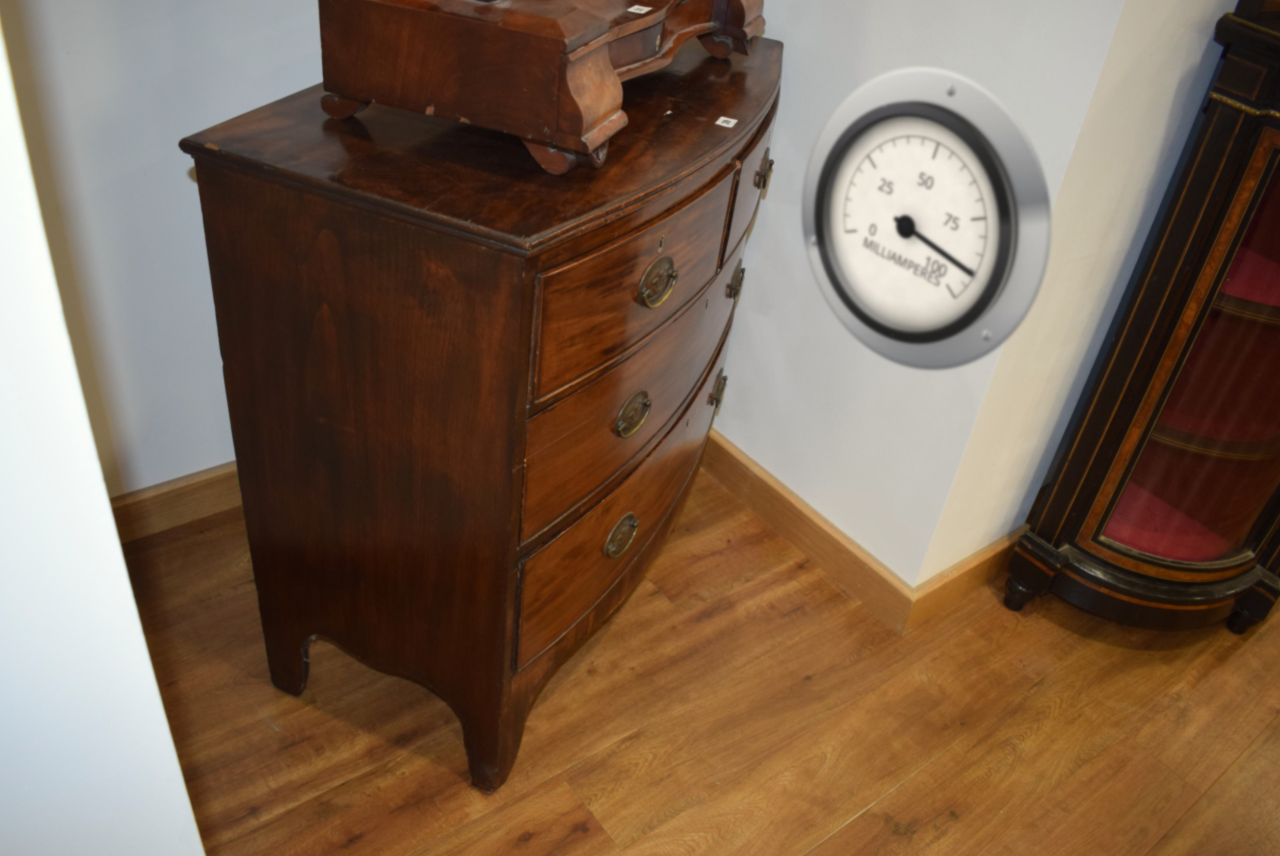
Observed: 90 (mA)
